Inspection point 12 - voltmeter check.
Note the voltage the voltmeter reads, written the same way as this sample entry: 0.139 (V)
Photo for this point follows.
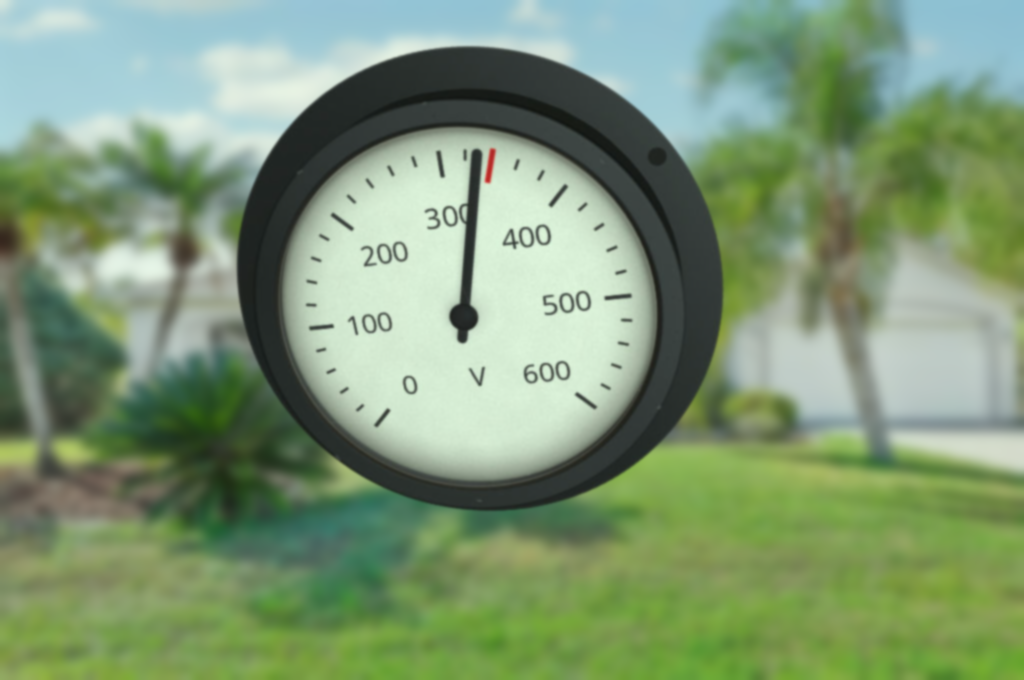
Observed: 330 (V)
